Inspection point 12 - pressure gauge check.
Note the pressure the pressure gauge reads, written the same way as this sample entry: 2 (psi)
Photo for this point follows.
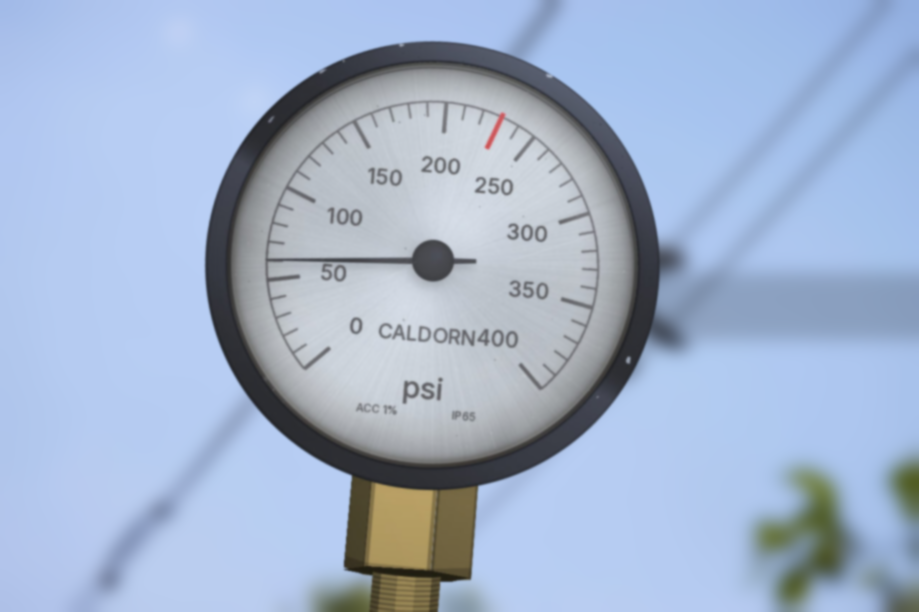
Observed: 60 (psi)
